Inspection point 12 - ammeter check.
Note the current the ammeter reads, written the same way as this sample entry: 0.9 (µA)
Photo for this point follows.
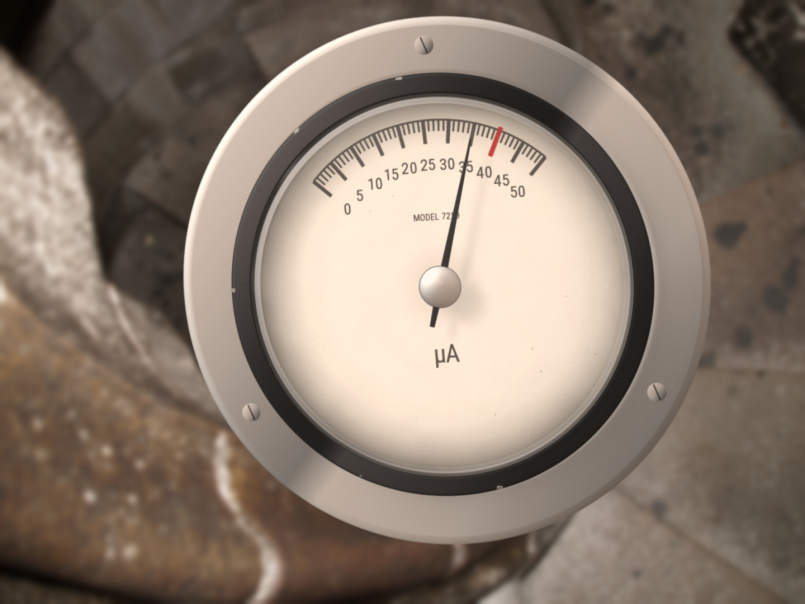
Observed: 35 (µA)
